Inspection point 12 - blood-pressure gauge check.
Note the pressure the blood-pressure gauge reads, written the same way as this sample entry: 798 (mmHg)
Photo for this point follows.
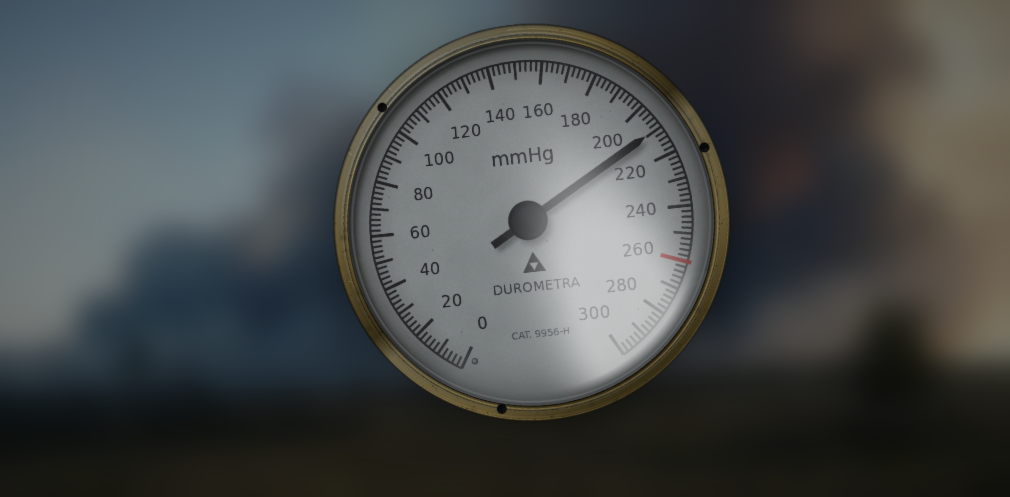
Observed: 210 (mmHg)
